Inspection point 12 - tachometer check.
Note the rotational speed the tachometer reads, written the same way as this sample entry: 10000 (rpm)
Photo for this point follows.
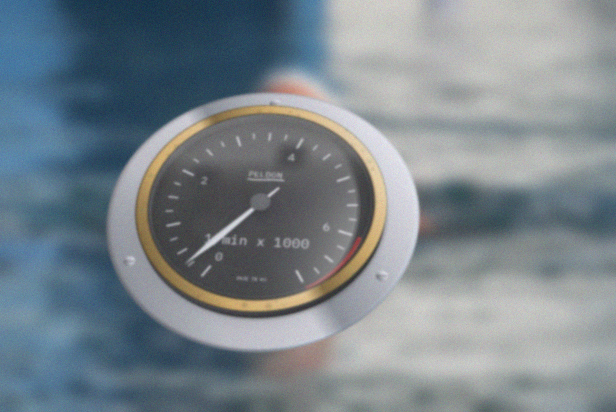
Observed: 250 (rpm)
